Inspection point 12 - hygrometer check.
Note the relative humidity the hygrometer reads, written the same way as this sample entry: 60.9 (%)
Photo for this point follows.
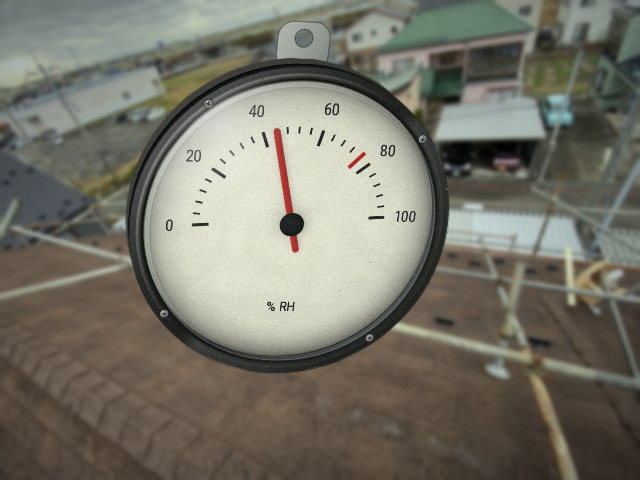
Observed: 44 (%)
